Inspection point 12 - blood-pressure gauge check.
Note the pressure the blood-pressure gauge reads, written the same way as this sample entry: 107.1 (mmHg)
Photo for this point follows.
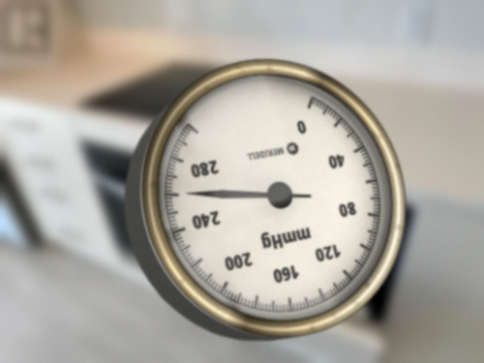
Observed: 260 (mmHg)
